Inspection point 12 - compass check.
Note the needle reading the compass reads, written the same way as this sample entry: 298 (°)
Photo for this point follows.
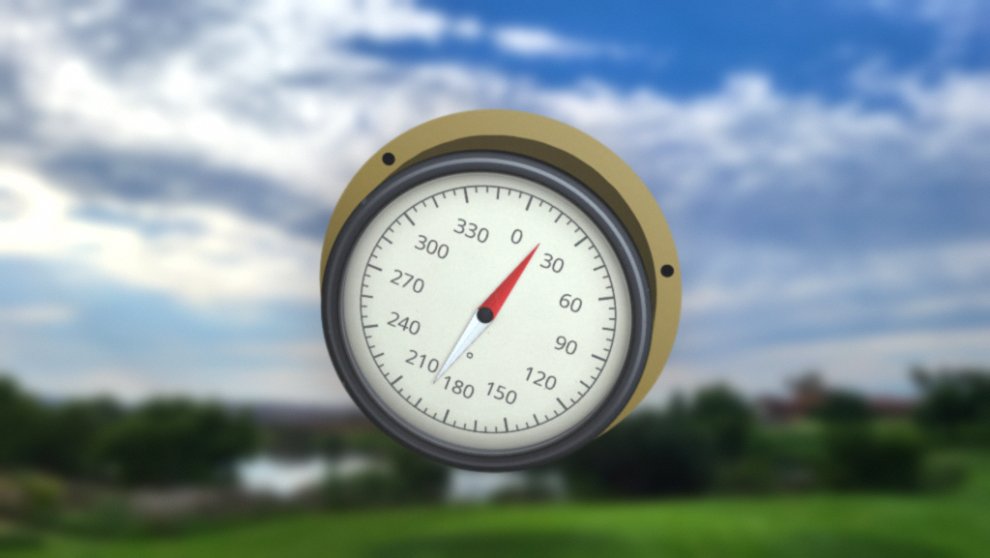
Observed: 15 (°)
